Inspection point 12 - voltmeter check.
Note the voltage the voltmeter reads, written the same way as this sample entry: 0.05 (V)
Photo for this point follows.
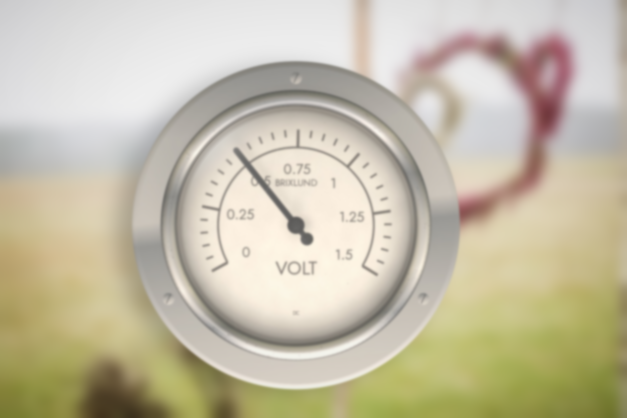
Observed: 0.5 (V)
